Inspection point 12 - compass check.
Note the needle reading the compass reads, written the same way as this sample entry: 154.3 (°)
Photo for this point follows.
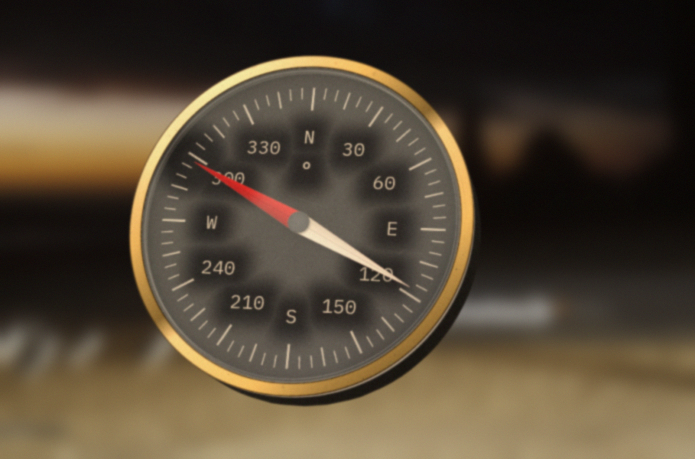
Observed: 297.5 (°)
